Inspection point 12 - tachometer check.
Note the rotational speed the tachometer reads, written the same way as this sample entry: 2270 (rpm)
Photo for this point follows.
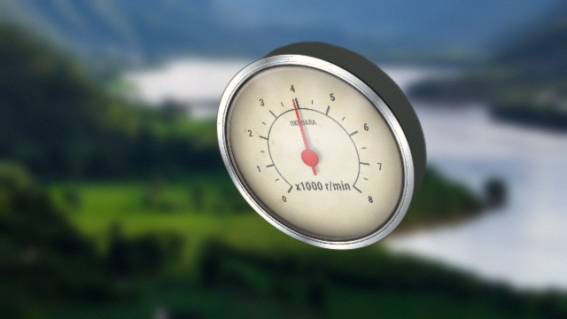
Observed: 4000 (rpm)
